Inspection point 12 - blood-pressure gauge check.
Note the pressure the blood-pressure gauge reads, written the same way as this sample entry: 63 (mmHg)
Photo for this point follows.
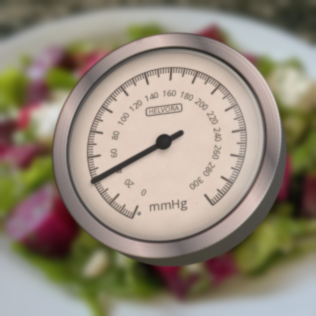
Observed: 40 (mmHg)
